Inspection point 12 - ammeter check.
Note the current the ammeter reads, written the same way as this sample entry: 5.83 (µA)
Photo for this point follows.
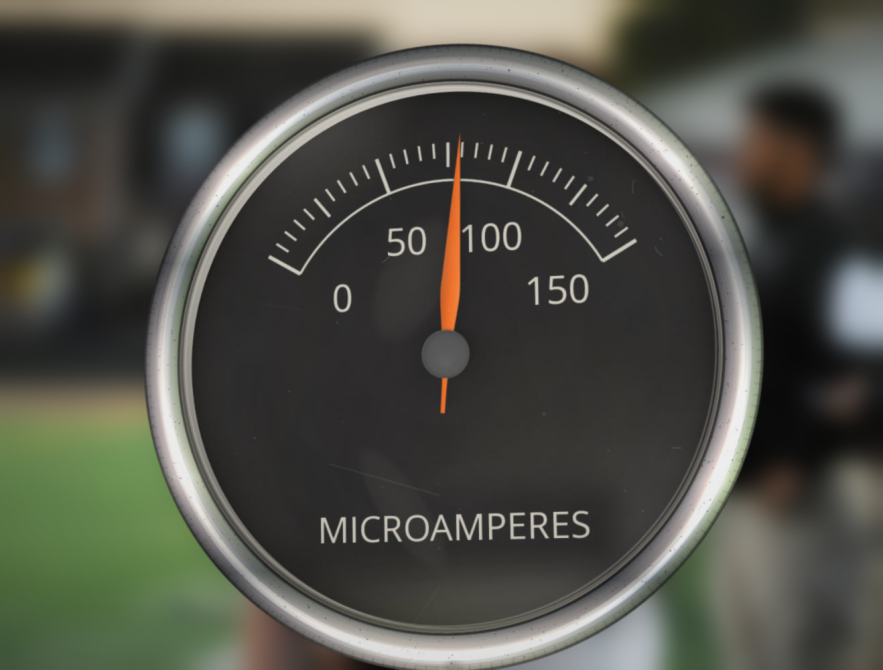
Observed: 80 (µA)
